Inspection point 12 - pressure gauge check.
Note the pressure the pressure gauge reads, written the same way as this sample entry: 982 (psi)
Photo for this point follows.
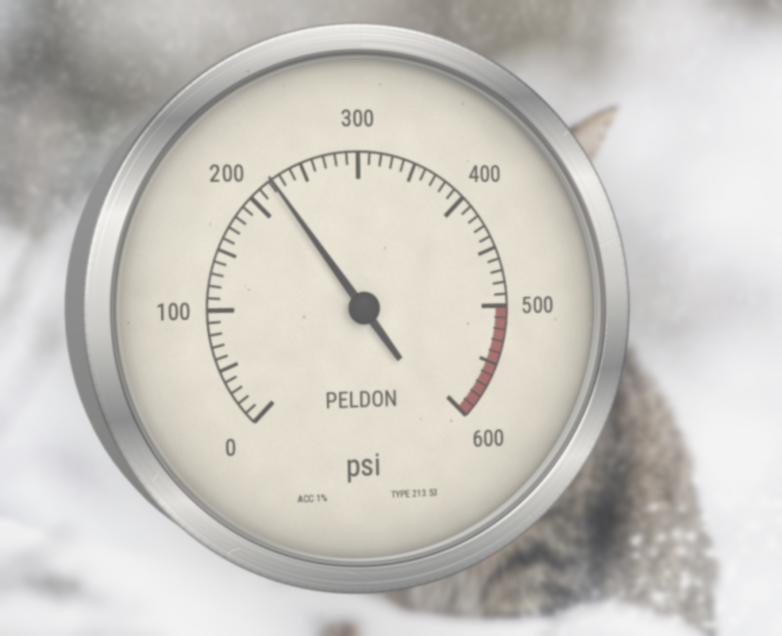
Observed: 220 (psi)
